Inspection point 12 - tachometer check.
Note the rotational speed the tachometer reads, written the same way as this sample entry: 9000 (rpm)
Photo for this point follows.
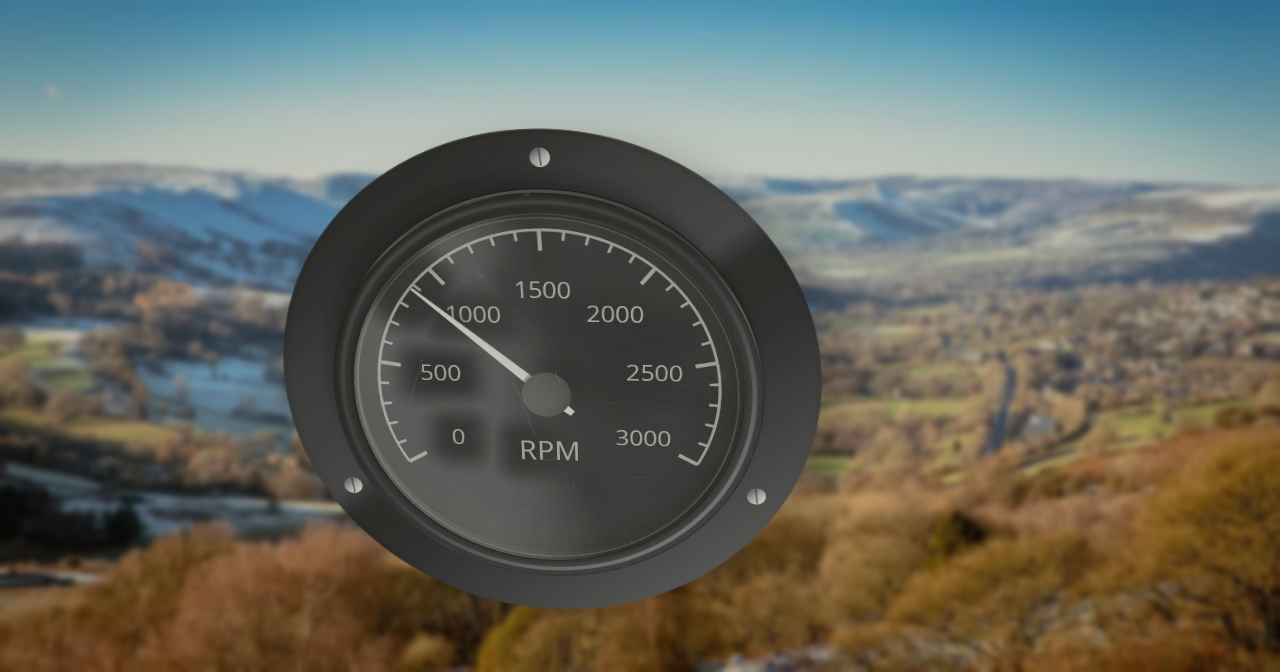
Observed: 900 (rpm)
